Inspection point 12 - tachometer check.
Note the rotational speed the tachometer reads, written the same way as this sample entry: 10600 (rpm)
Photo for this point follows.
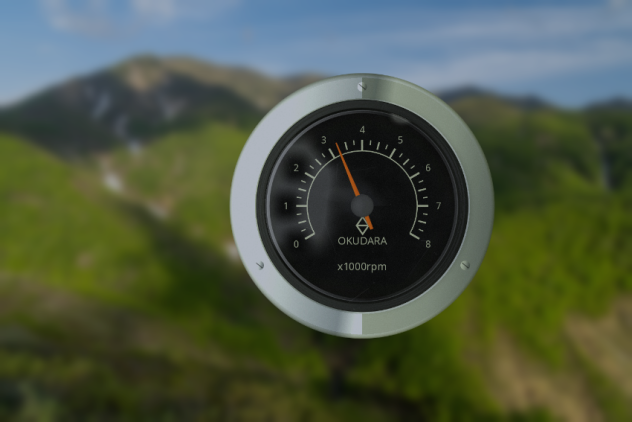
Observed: 3250 (rpm)
